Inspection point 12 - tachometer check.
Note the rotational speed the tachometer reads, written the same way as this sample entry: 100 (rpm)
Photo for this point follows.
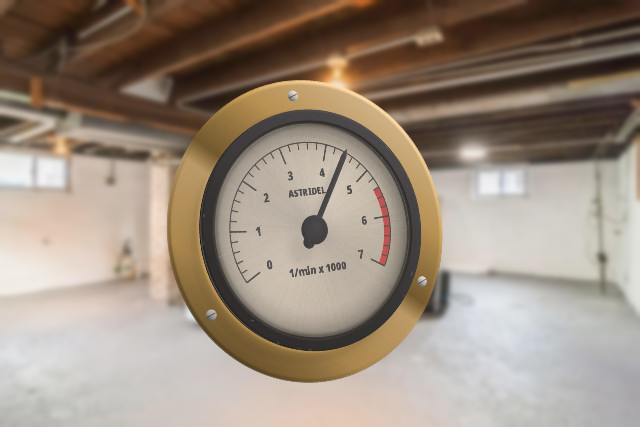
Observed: 4400 (rpm)
